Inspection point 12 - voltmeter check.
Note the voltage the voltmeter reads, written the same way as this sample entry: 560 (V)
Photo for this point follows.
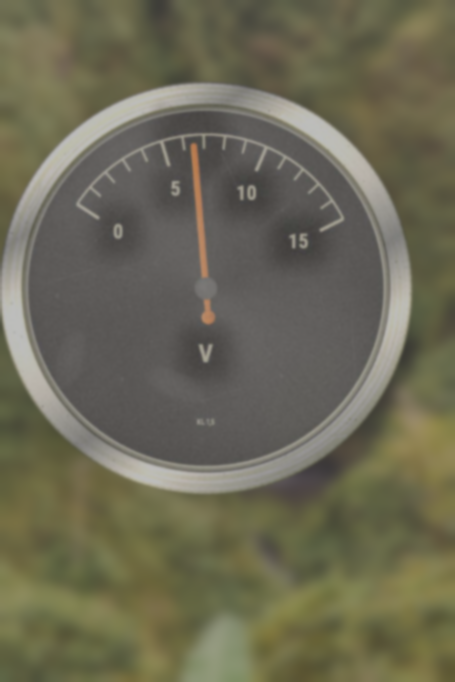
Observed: 6.5 (V)
